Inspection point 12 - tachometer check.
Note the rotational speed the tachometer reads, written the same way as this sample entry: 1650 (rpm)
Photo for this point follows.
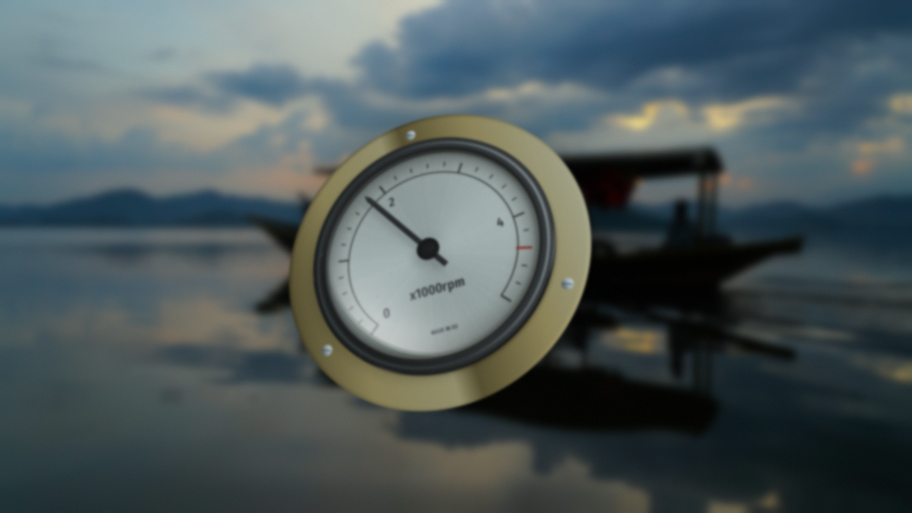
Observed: 1800 (rpm)
